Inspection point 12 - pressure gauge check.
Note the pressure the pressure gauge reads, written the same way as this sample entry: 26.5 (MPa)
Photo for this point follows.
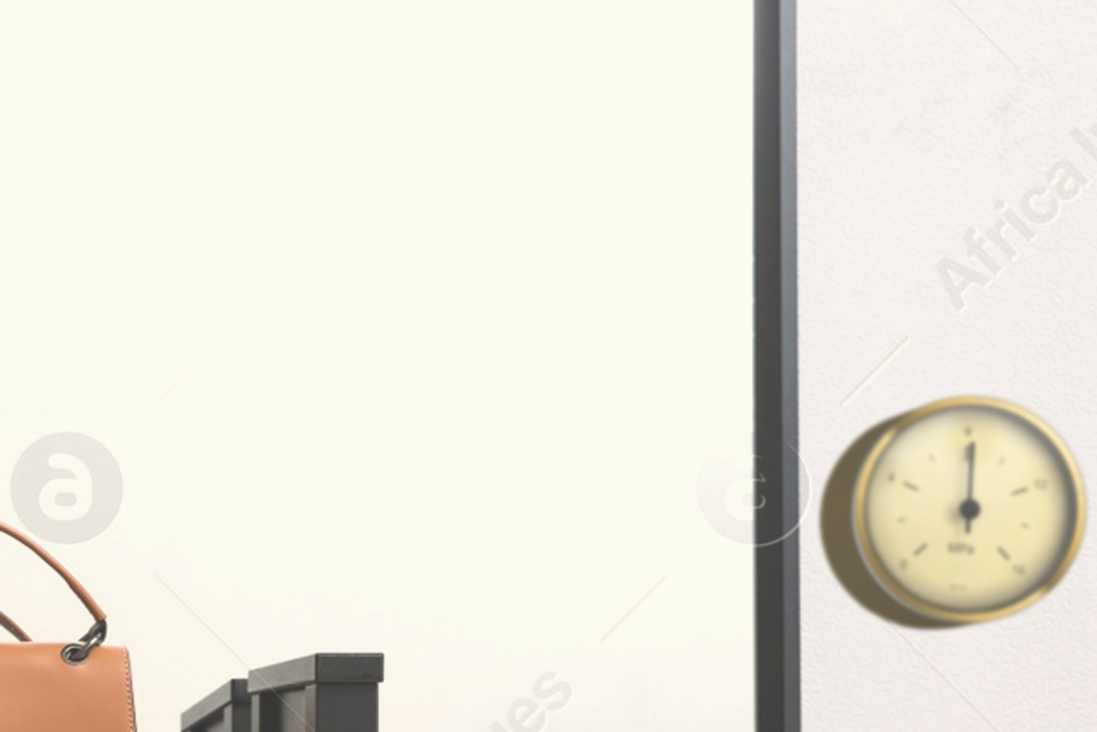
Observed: 8 (MPa)
